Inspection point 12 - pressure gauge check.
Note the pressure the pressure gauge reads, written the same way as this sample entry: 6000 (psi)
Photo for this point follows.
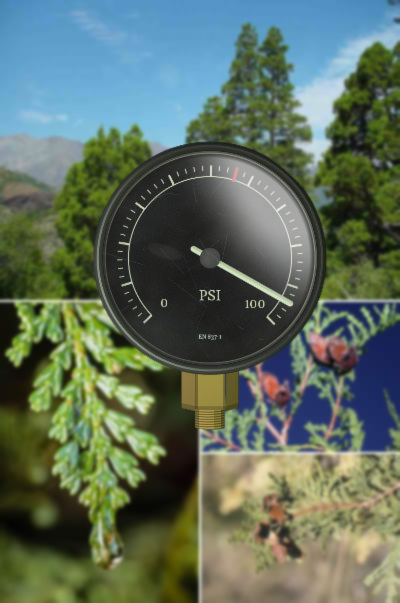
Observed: 94 (psi)
